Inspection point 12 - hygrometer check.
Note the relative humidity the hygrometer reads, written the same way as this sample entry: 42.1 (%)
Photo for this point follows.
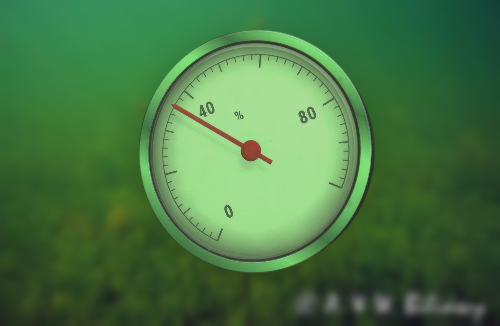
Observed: 36 (%)
